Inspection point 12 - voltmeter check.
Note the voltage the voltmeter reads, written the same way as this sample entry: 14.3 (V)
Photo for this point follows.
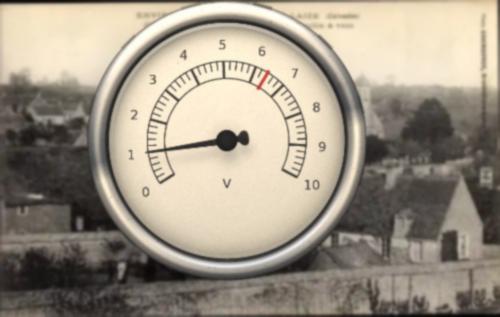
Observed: 1 (V)
